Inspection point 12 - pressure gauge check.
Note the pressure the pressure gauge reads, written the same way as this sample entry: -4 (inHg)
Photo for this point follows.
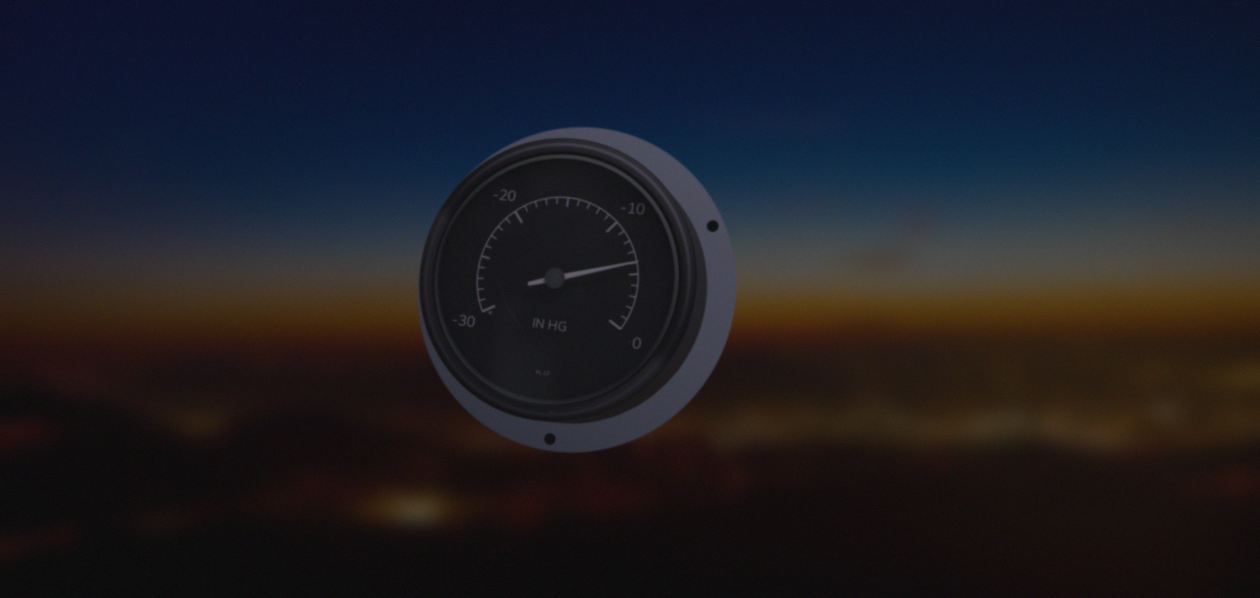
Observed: -6 (inHg)
